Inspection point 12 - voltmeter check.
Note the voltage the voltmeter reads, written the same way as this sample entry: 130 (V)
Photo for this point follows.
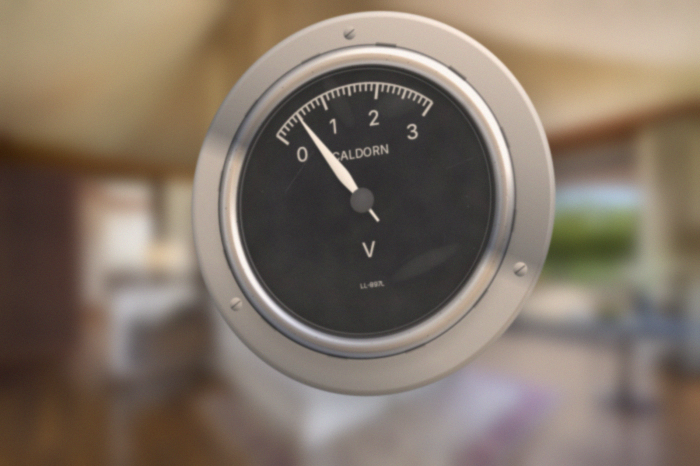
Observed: 0.5 (V)
